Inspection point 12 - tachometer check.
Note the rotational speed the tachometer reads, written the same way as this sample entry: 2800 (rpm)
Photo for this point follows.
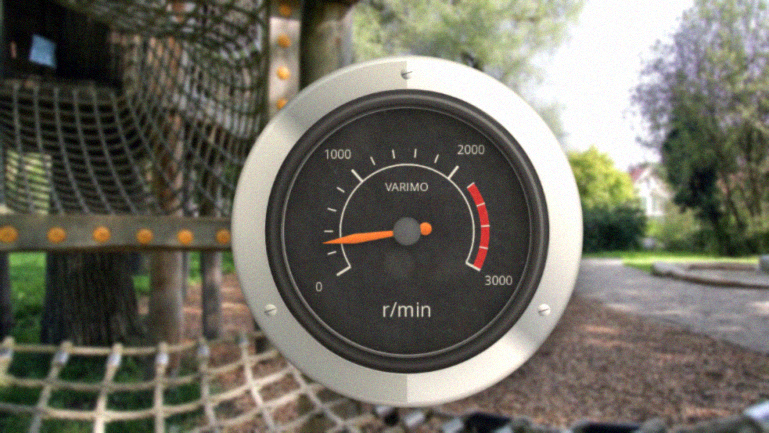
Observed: 300 (rpm)
